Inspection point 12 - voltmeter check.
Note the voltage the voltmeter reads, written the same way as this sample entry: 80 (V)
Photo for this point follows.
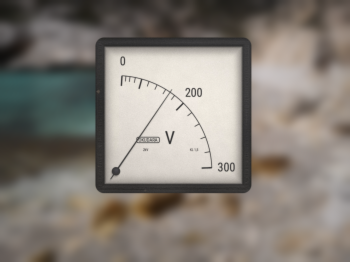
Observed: 170 (V)
